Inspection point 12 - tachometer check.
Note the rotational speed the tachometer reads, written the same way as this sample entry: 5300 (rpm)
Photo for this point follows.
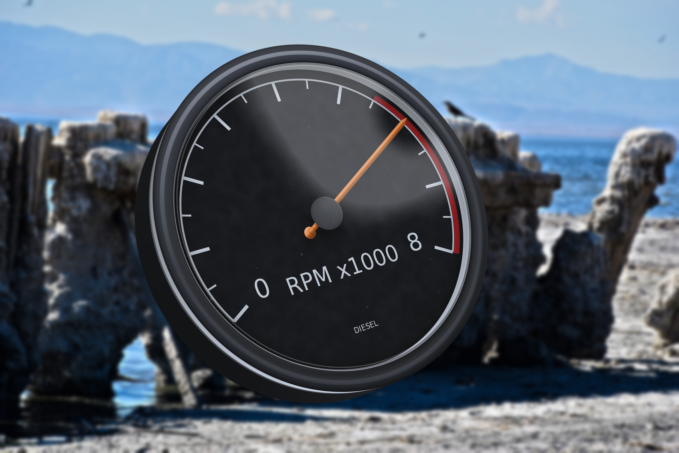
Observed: 6000 (rpm)
